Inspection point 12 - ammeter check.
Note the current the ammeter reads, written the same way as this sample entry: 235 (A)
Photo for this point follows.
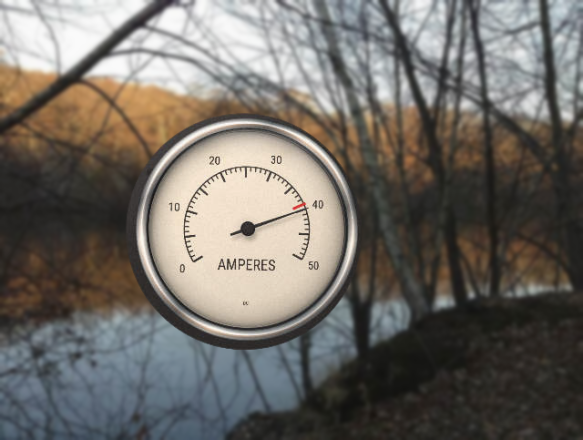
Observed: 40 (A)
